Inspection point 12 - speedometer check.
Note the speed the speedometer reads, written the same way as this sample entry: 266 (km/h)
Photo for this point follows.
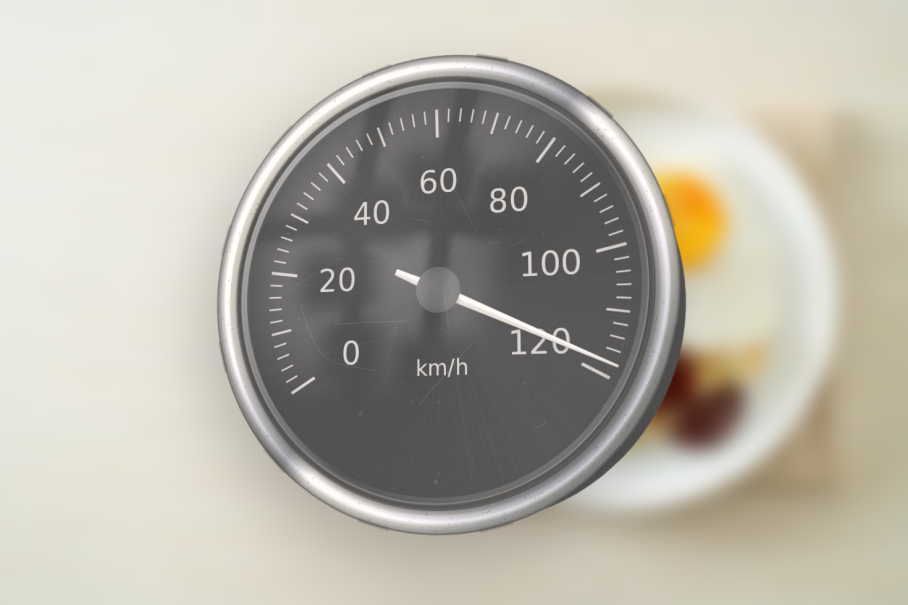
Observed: 118 (km/h)
